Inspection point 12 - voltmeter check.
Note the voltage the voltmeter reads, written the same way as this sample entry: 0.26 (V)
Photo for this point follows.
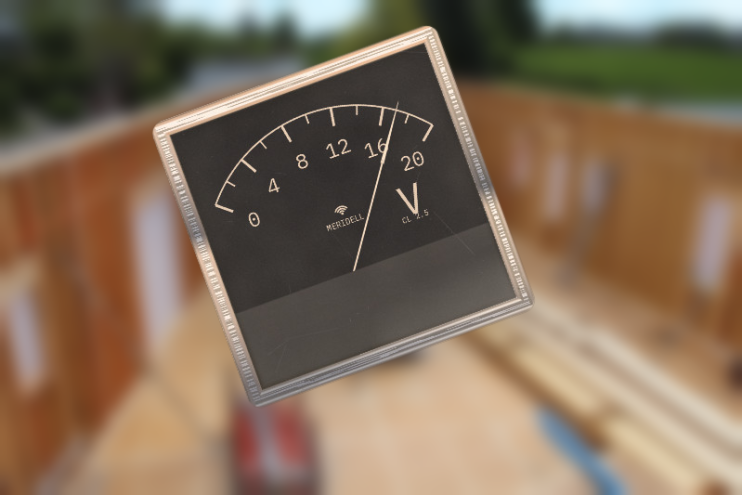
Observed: 17 (V)
